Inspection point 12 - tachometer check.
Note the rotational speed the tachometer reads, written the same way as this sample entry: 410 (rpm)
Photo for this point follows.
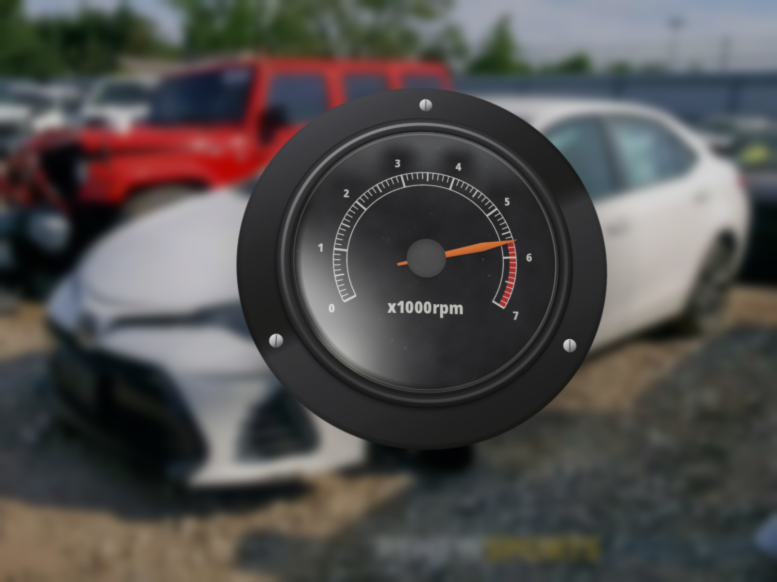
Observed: 5700 (rpm)
